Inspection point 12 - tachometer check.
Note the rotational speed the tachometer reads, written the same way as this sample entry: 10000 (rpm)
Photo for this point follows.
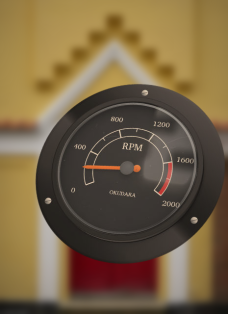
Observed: 200 (rpm)
